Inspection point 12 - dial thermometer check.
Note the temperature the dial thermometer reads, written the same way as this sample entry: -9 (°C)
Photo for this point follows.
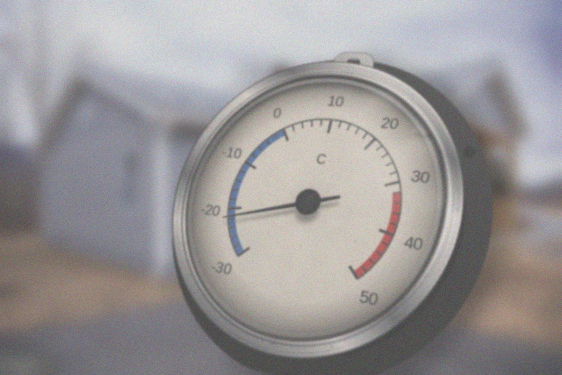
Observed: -22 (°C)
